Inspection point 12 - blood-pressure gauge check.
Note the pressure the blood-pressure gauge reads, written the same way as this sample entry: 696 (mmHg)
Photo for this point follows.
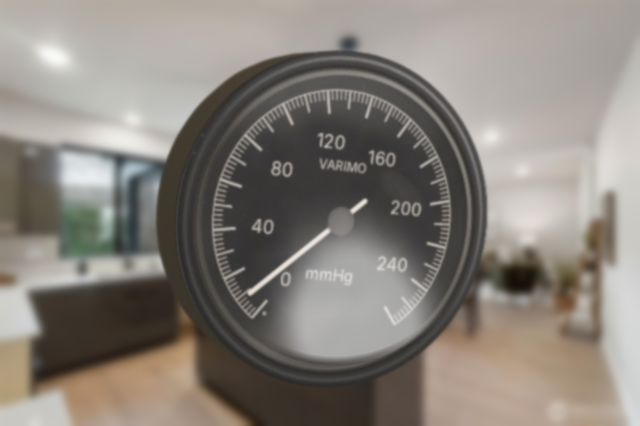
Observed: 10 (mmHg)
